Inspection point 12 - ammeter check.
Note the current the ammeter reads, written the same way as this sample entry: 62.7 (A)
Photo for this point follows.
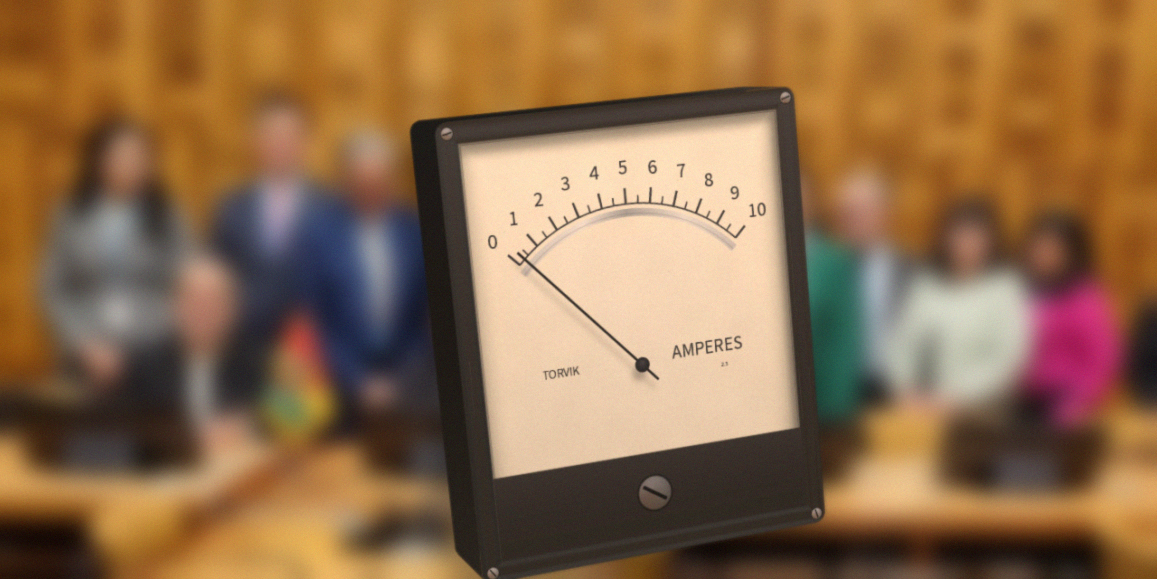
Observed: 0.25 (A)
